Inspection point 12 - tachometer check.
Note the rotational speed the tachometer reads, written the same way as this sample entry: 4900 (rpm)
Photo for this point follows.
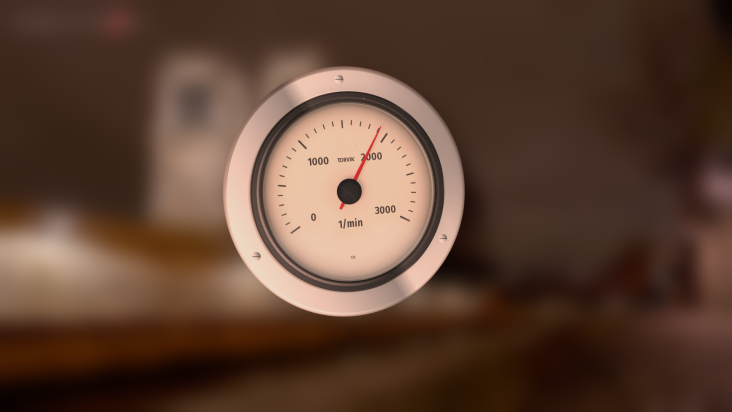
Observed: 1900 (rpm)
